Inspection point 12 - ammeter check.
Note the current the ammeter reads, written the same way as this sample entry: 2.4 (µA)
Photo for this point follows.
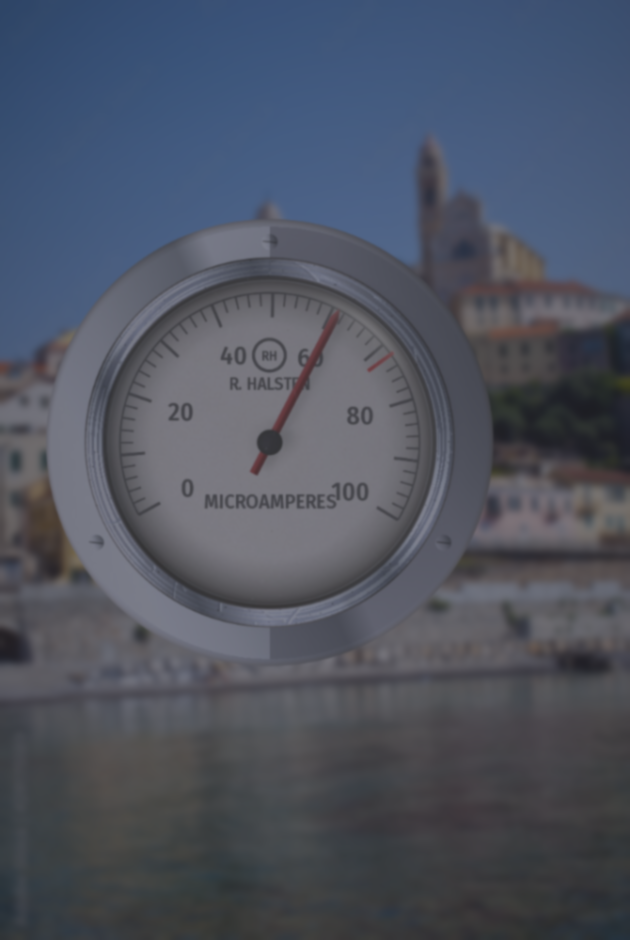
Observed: 61 (µA)
